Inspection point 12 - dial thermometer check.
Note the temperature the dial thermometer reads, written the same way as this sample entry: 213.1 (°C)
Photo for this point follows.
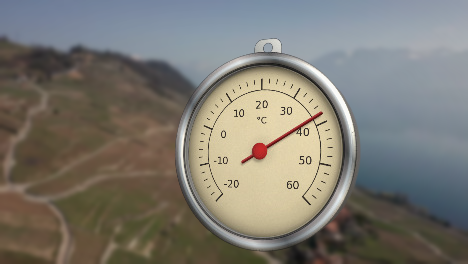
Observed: 38 (°C)
